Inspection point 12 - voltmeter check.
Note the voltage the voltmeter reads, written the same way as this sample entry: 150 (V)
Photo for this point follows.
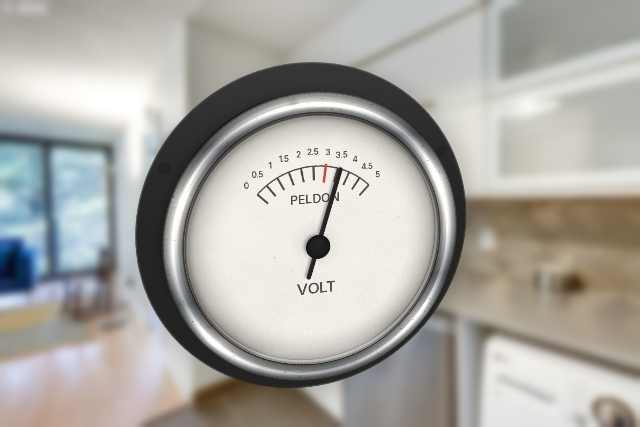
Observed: 3.5 (V)
